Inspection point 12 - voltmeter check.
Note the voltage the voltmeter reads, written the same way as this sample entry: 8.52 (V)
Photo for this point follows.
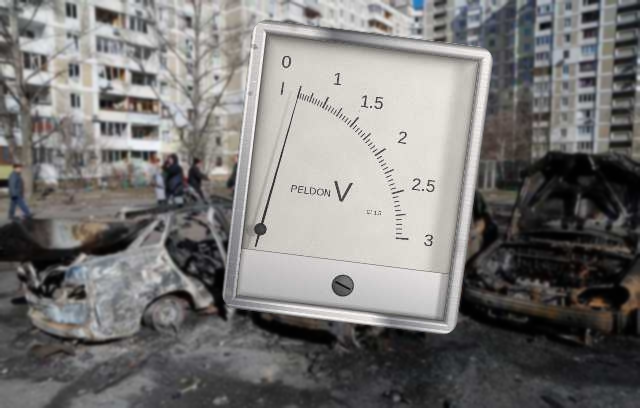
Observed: 0.5 (V)
